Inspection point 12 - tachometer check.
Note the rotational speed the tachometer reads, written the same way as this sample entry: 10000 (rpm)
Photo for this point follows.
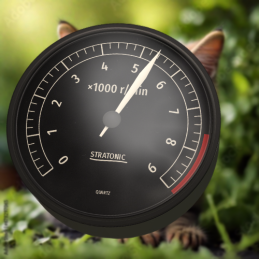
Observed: 5400 (rpm)
